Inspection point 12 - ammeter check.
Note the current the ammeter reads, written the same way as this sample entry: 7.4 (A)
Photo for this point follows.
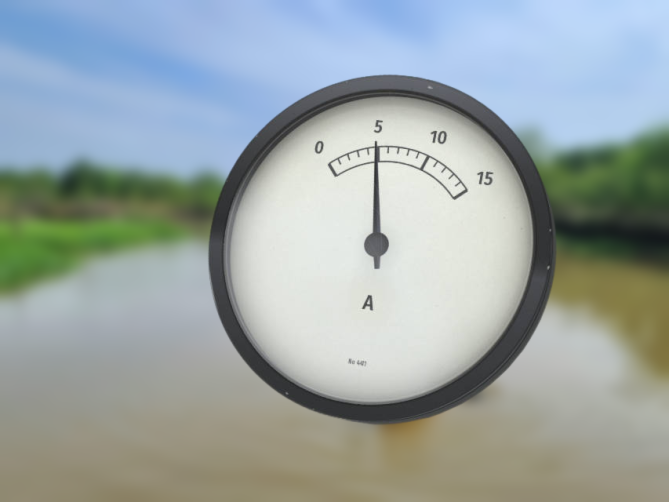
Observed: 5 (A)
